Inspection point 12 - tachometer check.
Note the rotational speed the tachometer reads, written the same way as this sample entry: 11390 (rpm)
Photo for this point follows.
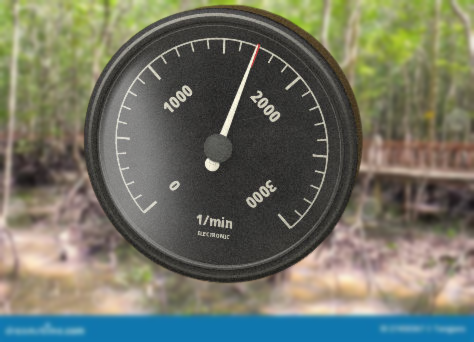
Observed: 1700 (rpm)
